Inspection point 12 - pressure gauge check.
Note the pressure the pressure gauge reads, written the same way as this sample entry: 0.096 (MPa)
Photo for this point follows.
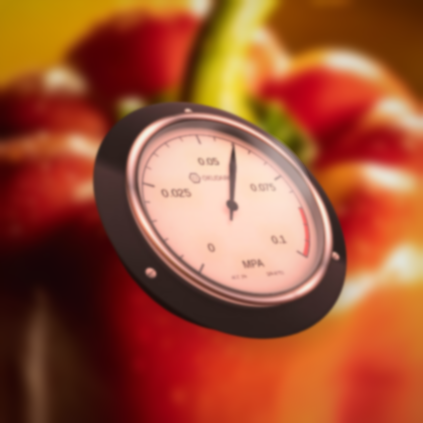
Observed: 0.06 (MPa)
